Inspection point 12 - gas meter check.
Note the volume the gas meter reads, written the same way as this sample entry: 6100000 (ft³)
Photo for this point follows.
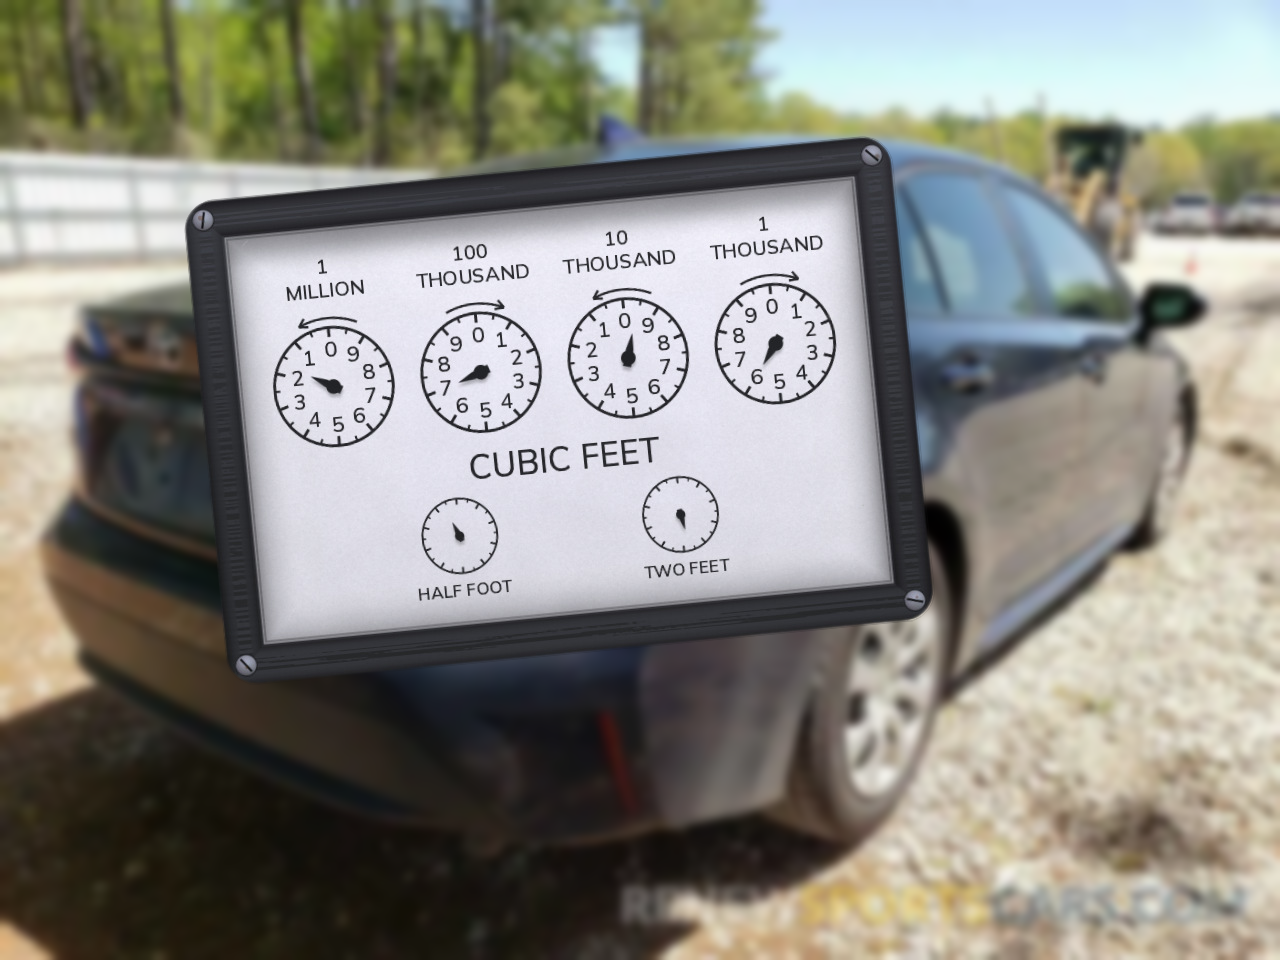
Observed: 169600 (ft³)
